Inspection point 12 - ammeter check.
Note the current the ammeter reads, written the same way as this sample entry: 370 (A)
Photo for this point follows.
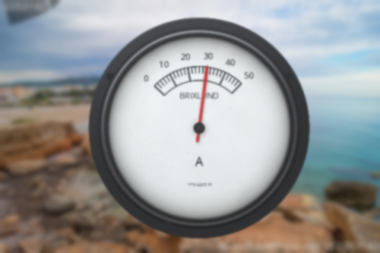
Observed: 30 (A)
